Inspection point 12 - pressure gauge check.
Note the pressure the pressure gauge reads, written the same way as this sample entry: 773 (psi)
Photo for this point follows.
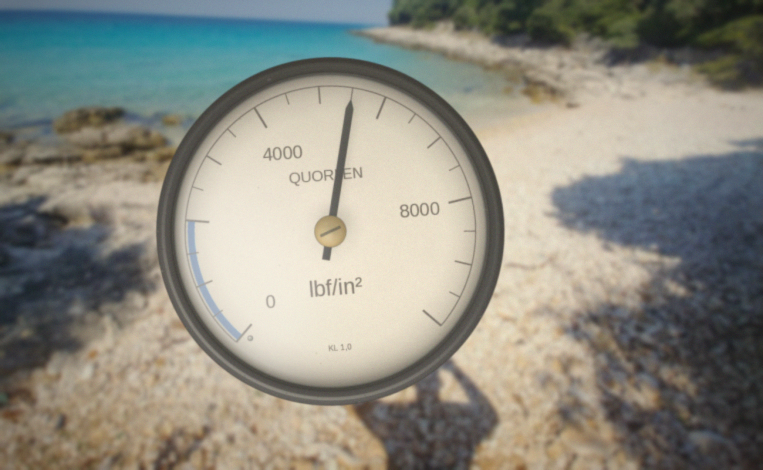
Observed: 5500 (psi)
